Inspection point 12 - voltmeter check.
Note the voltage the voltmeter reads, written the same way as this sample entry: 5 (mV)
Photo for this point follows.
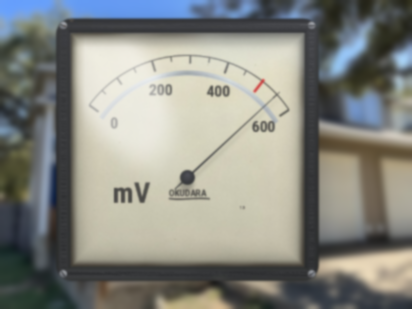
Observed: 550 (mV)
